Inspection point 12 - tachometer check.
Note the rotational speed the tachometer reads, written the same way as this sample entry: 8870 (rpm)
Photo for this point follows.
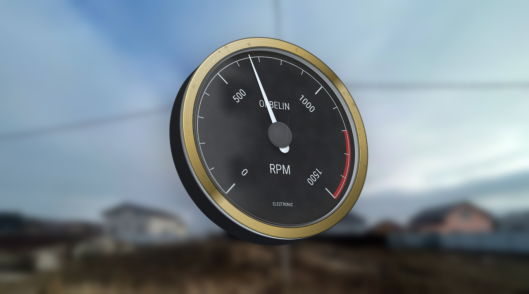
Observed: 650 (rpm)
